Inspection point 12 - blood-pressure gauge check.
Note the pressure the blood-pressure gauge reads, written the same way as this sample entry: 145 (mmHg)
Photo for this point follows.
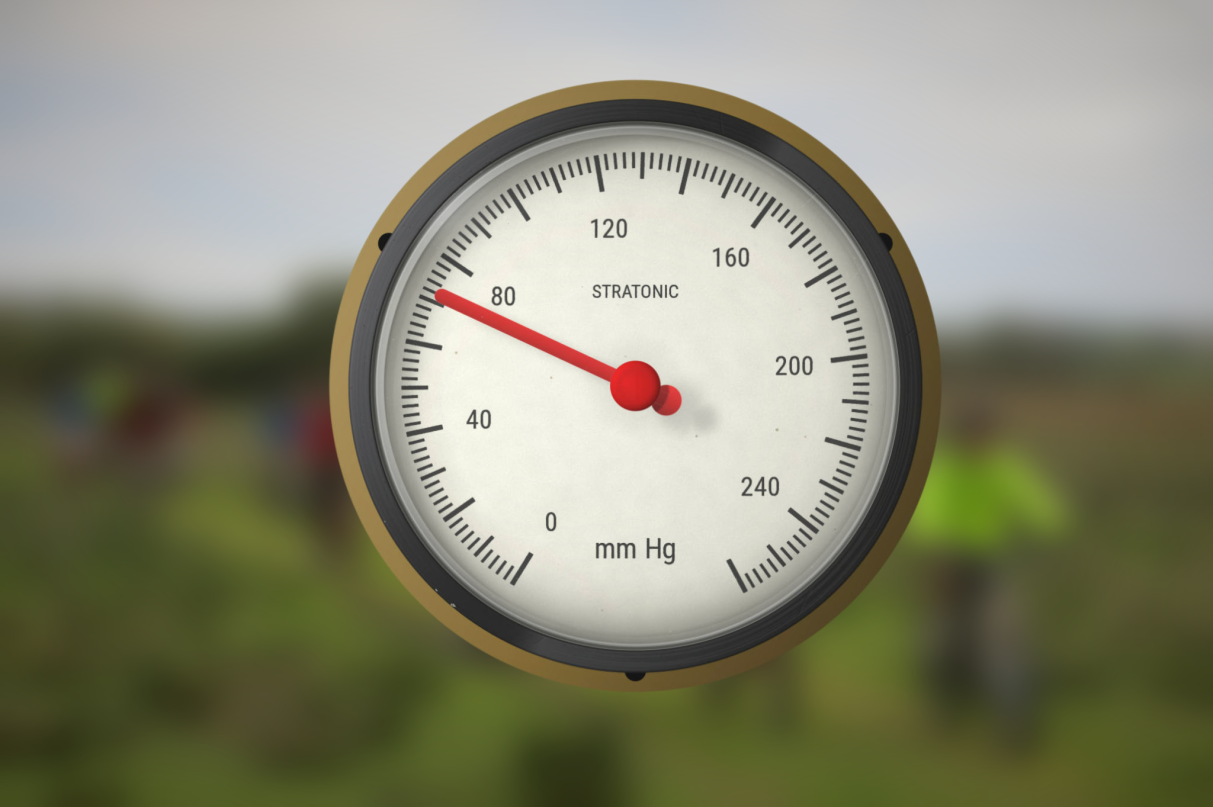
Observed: 72 (mmHg)
